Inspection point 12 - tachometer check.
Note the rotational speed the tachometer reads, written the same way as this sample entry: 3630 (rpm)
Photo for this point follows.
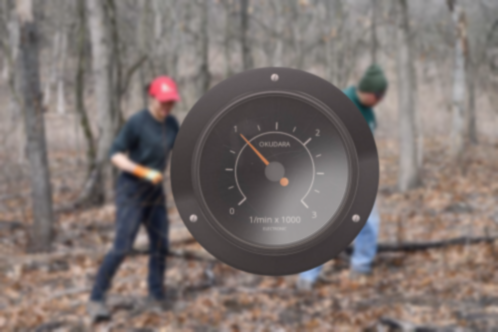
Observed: 1000 (rpm)
